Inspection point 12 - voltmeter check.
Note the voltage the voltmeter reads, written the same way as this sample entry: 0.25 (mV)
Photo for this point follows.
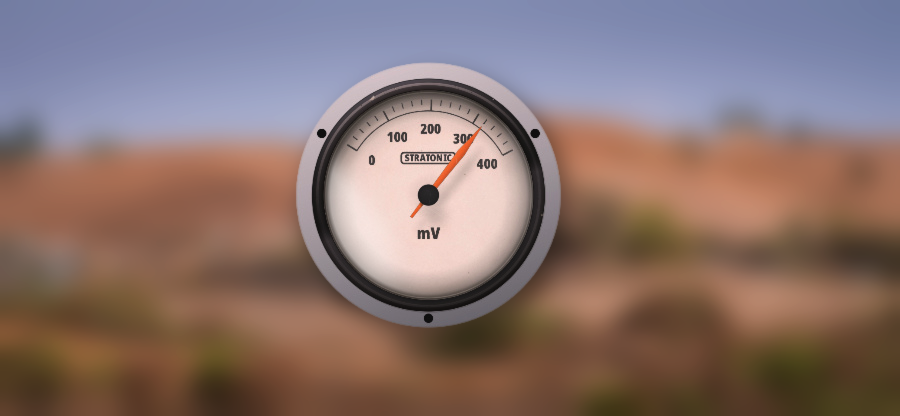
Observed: 320 (mV)
